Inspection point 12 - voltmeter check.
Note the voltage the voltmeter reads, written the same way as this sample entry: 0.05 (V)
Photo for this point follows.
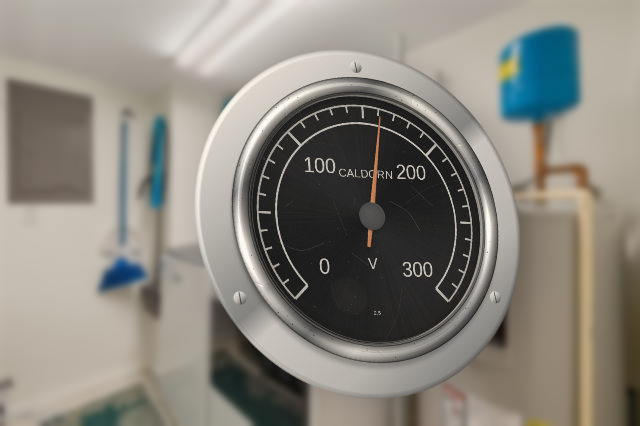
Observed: 160 (V)
